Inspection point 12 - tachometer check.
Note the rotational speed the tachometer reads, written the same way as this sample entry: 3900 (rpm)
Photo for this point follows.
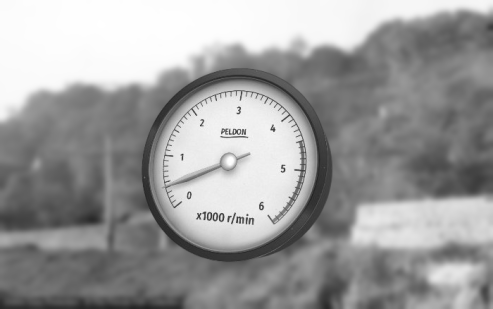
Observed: 400 (rpm)
